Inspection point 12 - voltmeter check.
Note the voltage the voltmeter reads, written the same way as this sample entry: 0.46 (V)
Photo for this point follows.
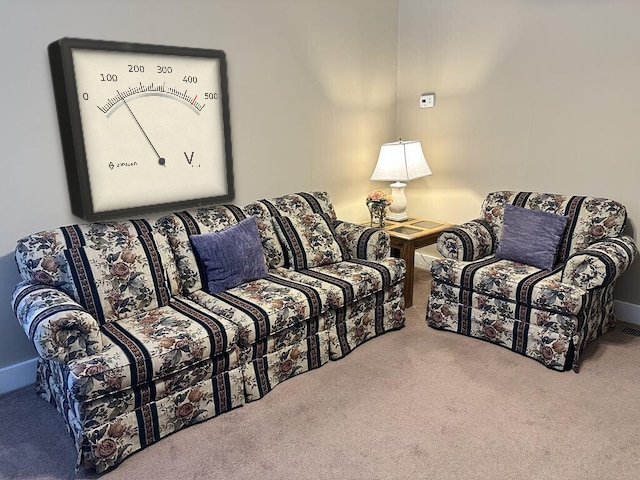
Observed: 100 (V)
